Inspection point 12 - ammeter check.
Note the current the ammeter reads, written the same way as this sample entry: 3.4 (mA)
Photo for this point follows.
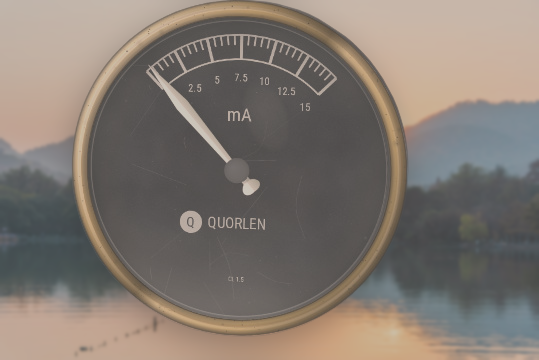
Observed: 0.5 (mA)
